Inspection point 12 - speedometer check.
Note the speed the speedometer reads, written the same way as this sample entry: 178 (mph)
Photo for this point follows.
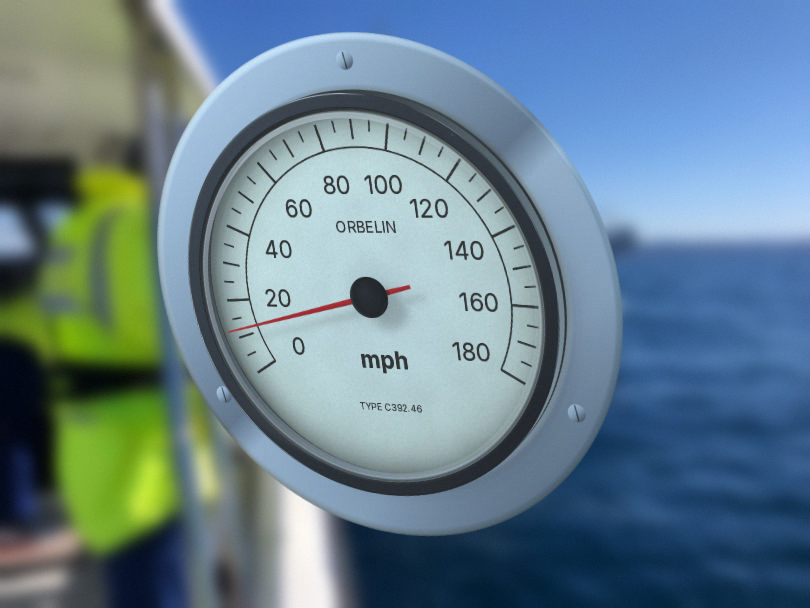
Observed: 12.5 (mph)
